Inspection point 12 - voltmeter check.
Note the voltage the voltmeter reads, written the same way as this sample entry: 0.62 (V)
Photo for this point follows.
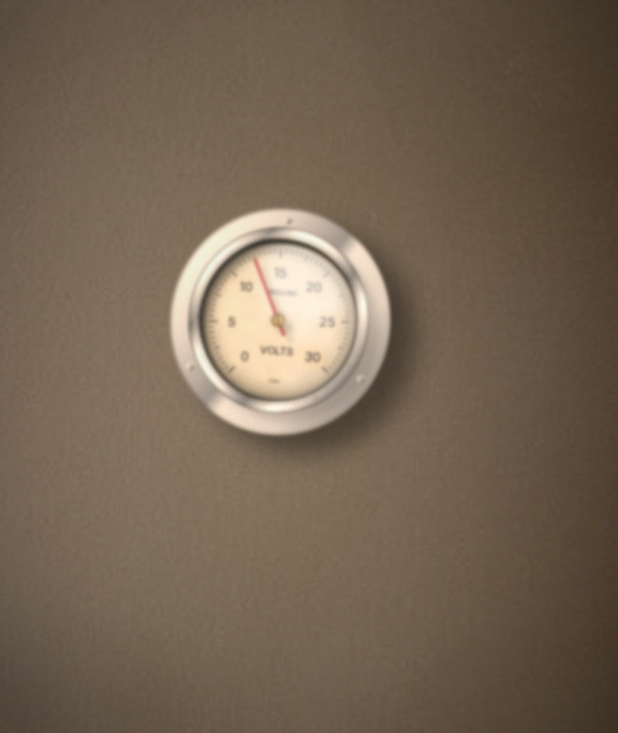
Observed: 12.5 (V)
